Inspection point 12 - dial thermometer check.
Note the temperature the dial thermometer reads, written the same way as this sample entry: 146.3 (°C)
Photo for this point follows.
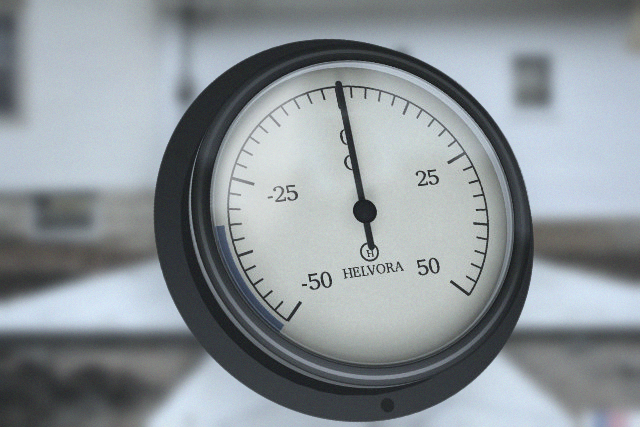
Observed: 0 (°C)
